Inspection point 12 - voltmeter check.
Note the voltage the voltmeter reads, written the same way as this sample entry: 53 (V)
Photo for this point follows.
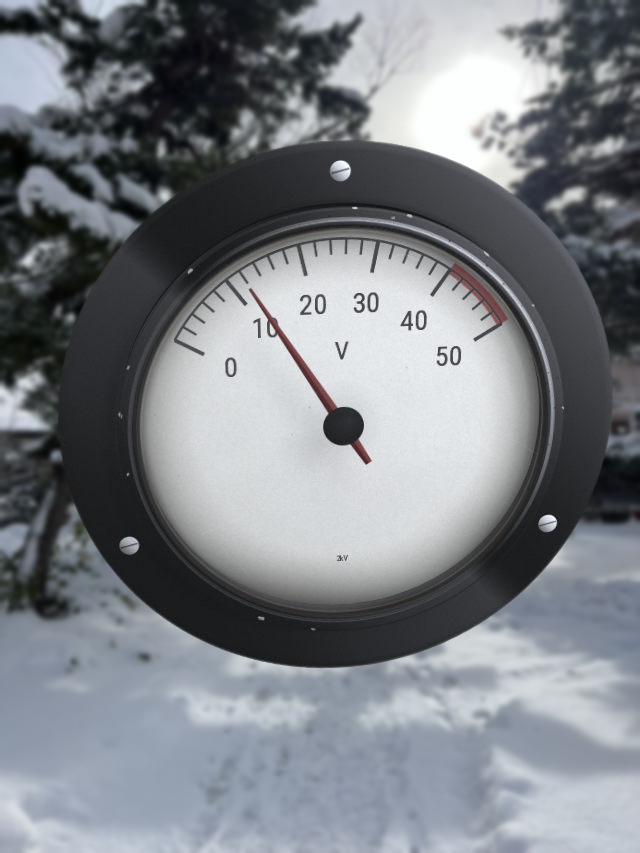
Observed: 12 (V)
